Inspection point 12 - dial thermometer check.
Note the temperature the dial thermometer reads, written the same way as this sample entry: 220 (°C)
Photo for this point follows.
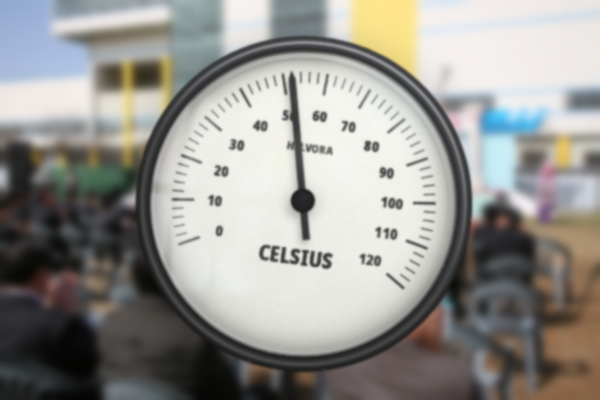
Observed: 52 (°C)
